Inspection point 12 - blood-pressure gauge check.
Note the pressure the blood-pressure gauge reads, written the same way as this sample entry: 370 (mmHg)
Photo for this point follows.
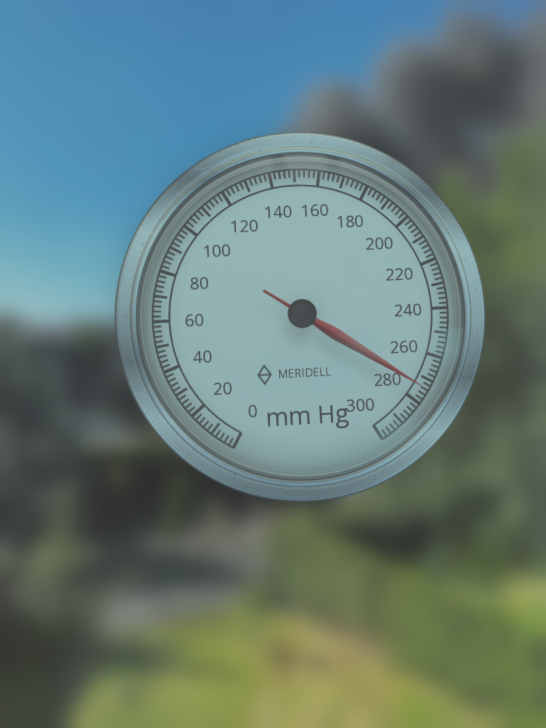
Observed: 274 (mmHg)
